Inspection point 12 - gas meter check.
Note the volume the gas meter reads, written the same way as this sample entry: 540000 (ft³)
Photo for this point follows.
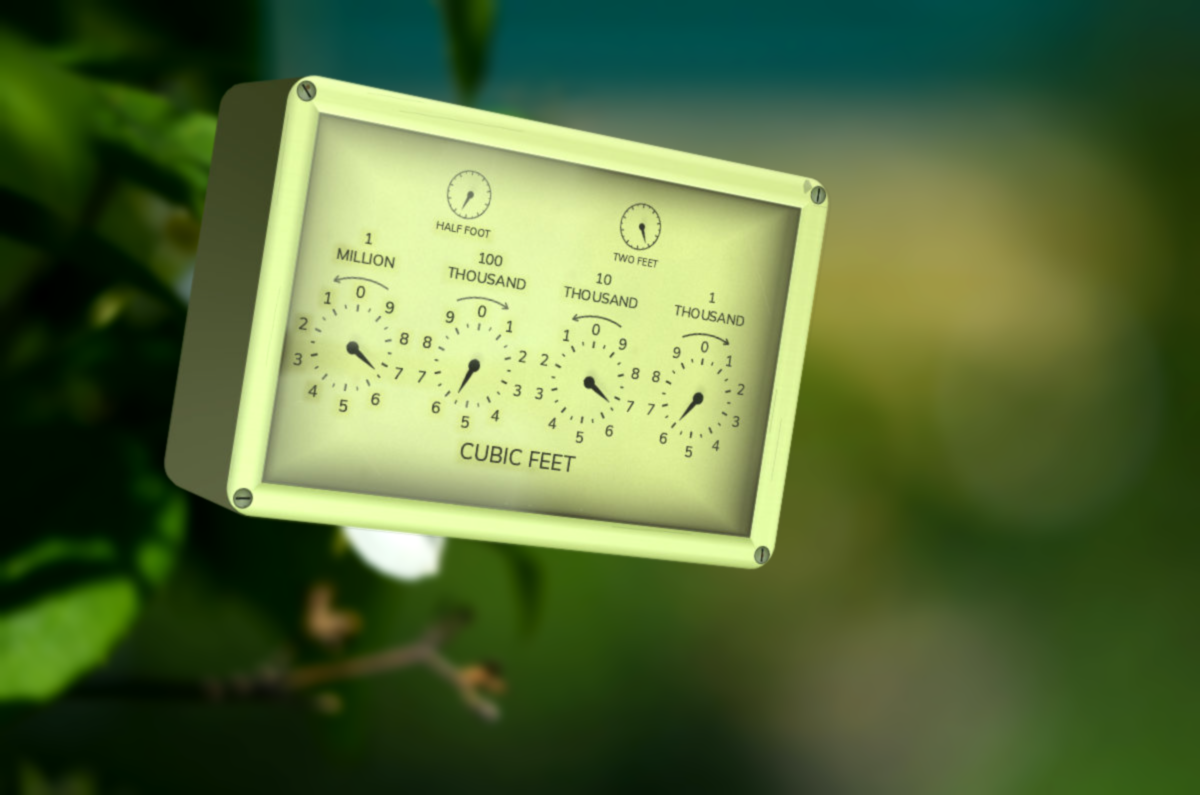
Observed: 656600 (ft³)
